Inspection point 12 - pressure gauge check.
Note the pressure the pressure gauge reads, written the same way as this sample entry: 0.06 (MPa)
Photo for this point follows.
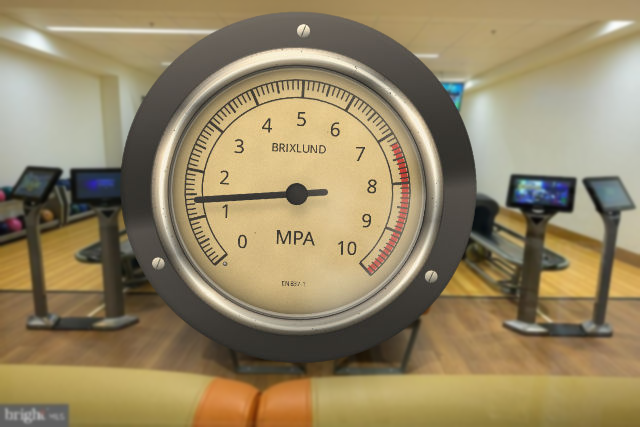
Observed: 1.4 (MPa)
